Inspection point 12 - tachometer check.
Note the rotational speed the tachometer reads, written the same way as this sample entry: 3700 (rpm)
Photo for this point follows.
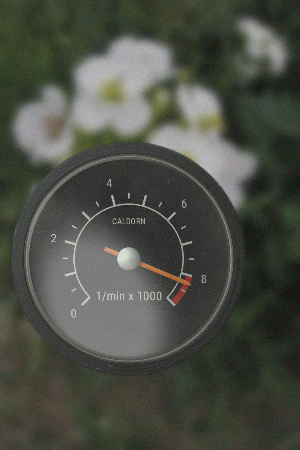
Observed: 8250 (rpm)
